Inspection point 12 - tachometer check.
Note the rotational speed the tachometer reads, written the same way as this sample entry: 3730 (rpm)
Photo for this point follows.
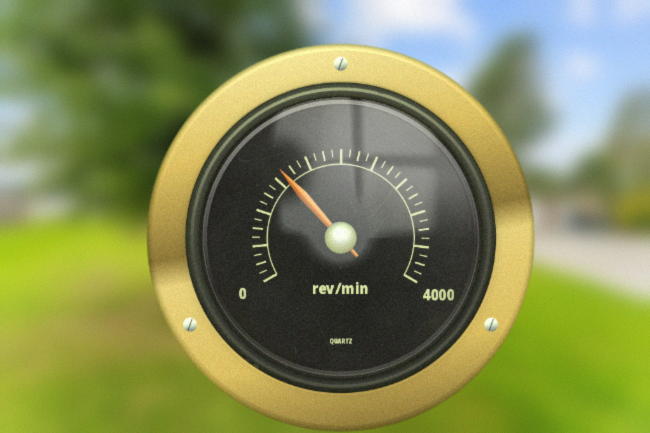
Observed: 1300 (rpm)
